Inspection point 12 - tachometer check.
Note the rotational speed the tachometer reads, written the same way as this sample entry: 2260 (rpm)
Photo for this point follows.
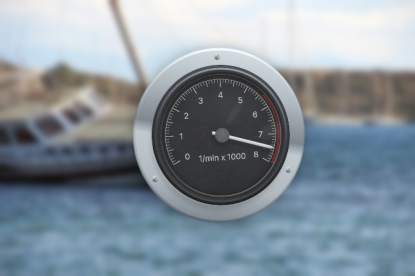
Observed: 7500 (rpm)
